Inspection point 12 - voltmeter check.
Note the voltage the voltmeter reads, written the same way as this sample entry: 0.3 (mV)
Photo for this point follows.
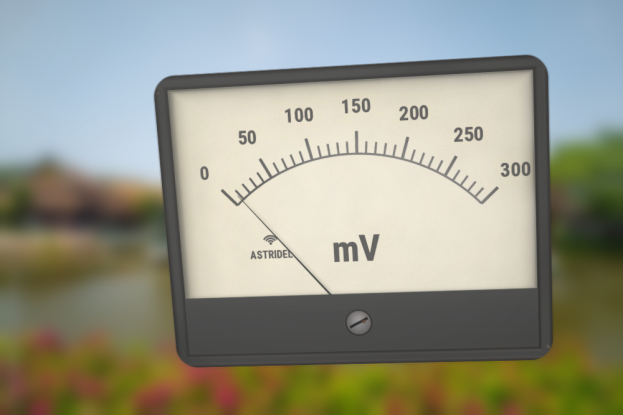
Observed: 10 (mV)
